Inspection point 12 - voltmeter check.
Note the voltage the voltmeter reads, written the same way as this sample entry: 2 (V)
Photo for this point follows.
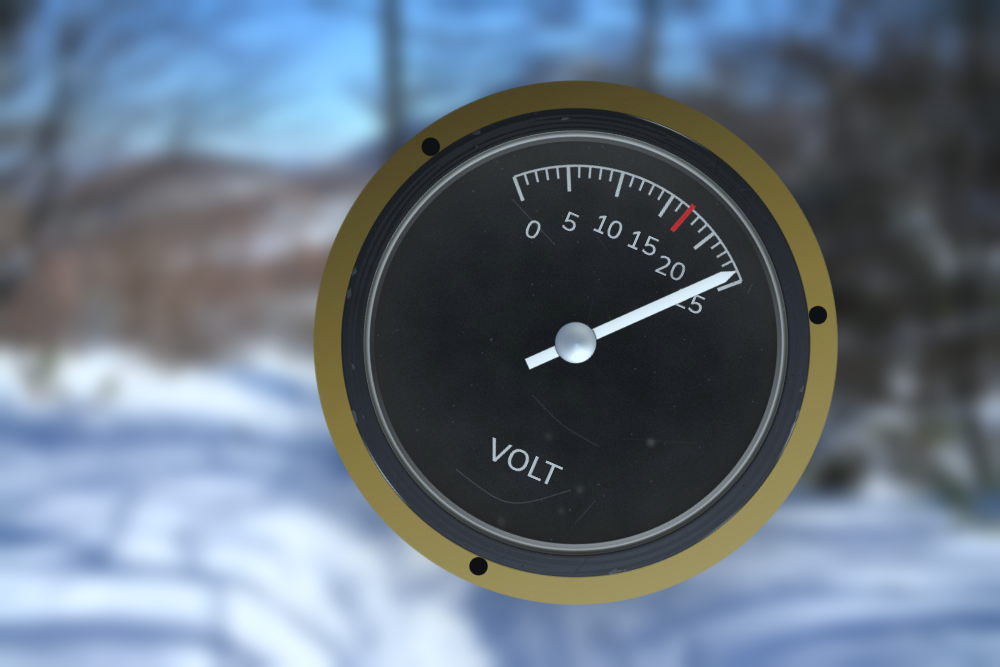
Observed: 24 (V)
